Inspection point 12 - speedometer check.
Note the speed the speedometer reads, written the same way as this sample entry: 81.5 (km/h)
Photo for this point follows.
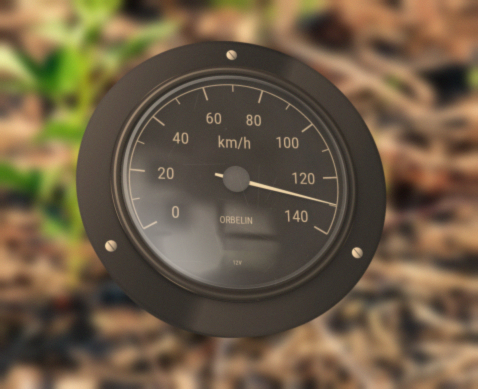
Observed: 130 (km/h)
